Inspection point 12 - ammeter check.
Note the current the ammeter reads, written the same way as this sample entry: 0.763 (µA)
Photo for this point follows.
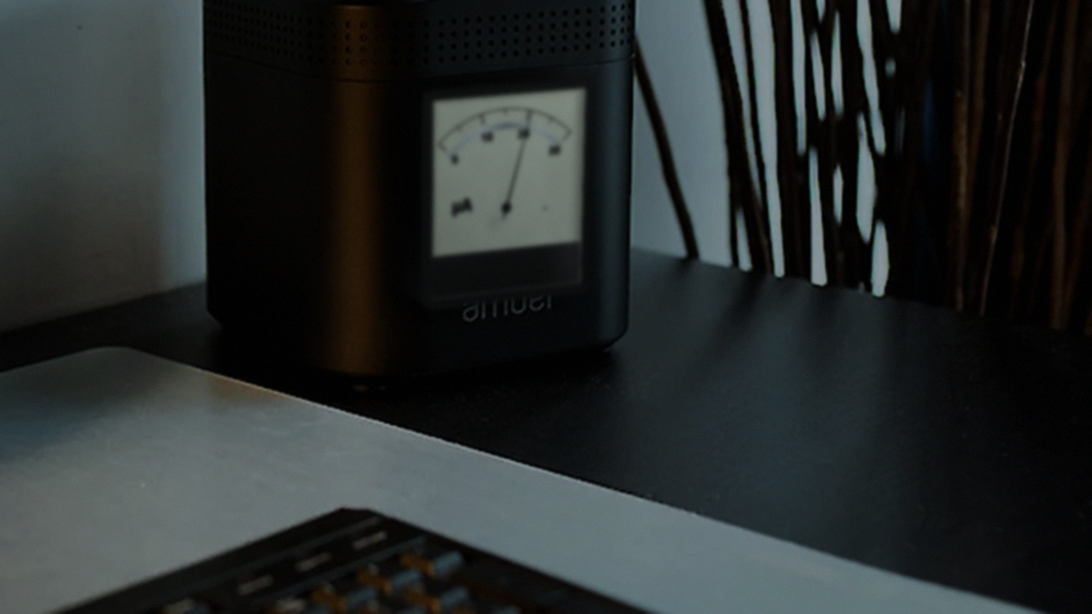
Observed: 20 (µA)
